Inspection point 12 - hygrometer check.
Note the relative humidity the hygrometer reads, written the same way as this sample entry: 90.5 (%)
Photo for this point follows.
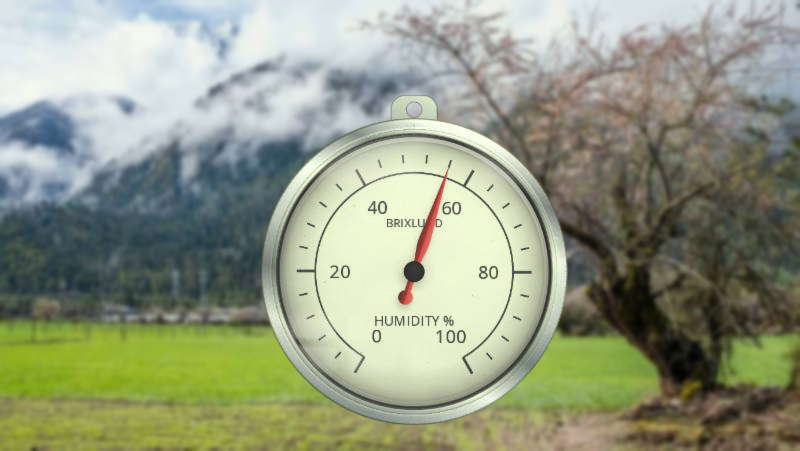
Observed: 56 (%)
